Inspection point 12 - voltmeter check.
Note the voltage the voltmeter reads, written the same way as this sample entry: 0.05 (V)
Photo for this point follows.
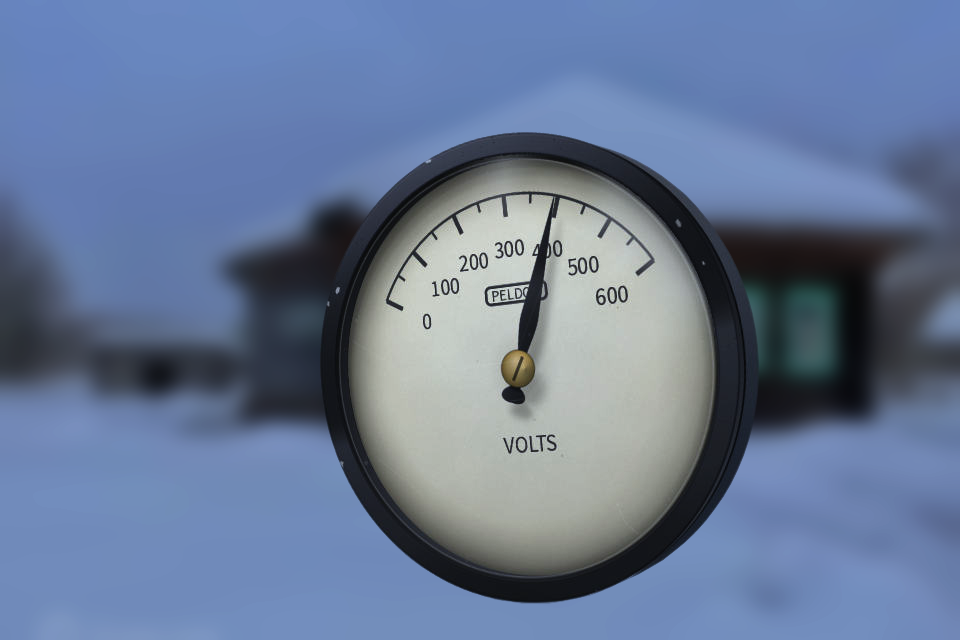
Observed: 400 (V)
